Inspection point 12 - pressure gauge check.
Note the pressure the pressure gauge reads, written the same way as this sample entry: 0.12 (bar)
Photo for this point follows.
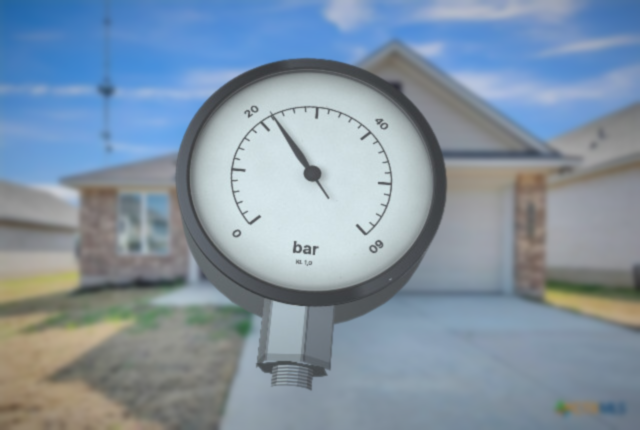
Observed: 22 (bar)
